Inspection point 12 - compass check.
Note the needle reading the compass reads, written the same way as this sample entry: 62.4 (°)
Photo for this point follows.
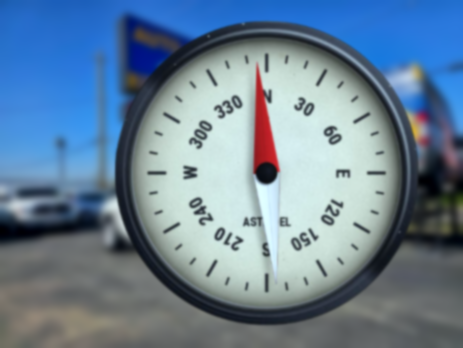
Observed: 355 (°)
